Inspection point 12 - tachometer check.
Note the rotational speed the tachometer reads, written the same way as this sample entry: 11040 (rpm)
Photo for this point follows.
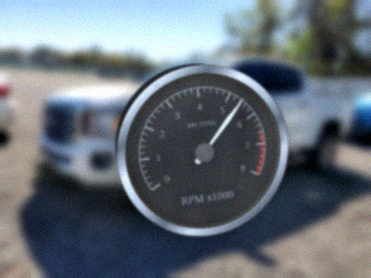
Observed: 5400 (rpm)
